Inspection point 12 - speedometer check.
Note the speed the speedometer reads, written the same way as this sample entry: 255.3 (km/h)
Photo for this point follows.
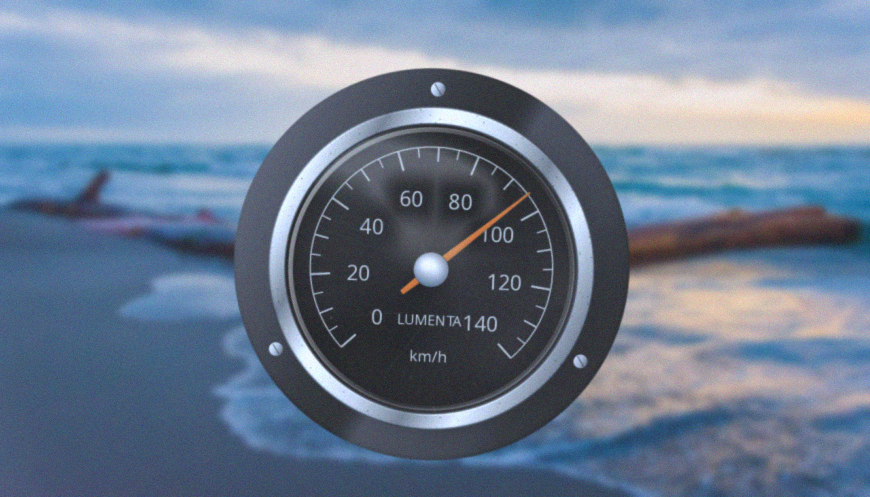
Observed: 95 (km/h)
